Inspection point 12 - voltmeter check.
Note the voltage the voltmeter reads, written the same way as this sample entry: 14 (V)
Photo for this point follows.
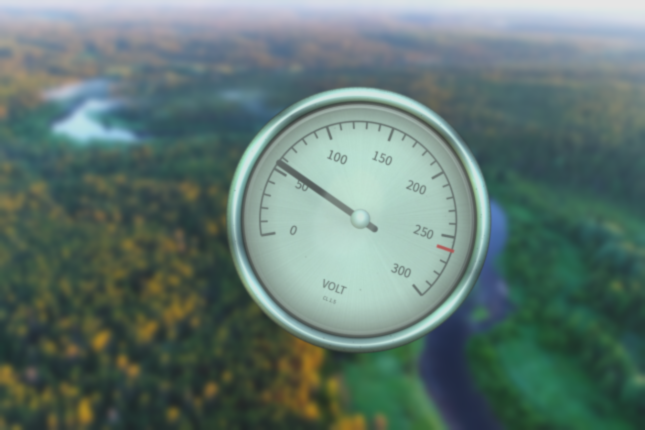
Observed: 55 (V)
